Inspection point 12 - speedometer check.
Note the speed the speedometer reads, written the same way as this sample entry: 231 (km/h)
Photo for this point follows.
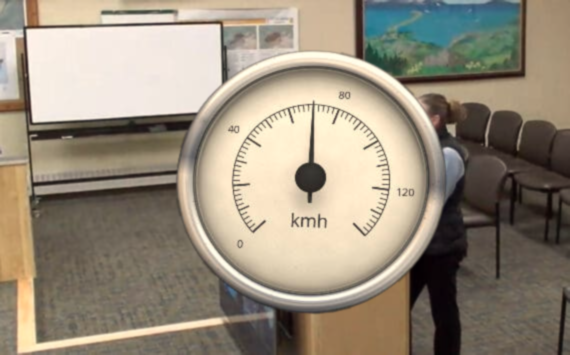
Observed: 70 (km/h)
